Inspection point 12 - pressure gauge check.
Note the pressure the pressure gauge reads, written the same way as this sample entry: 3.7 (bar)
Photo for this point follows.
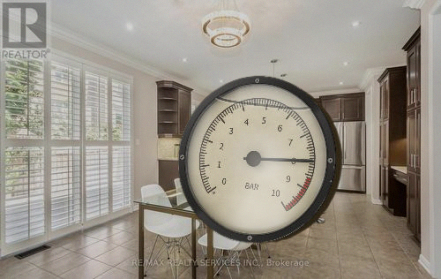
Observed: 8 (bar)
